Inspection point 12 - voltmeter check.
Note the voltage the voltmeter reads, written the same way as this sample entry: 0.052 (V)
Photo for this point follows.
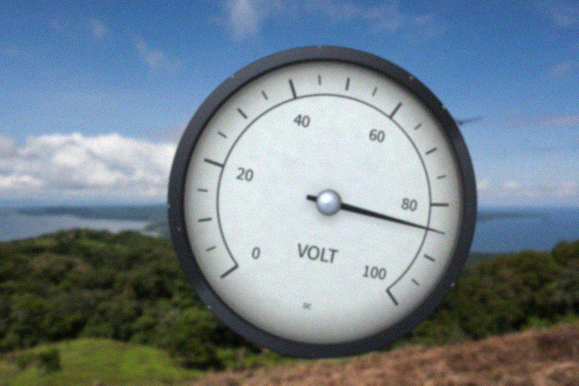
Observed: 85 (V)
